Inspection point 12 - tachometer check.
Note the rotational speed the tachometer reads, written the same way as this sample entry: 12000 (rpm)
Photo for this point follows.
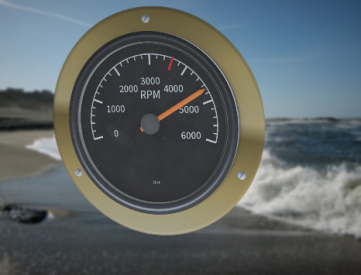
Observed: 4700 (rpm)
